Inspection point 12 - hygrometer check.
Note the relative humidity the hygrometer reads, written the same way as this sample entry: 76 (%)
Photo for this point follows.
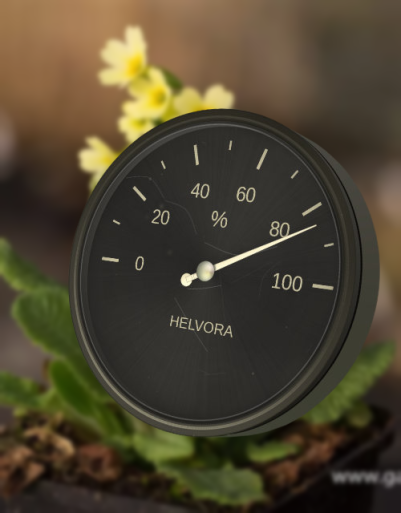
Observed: 85 (%)
